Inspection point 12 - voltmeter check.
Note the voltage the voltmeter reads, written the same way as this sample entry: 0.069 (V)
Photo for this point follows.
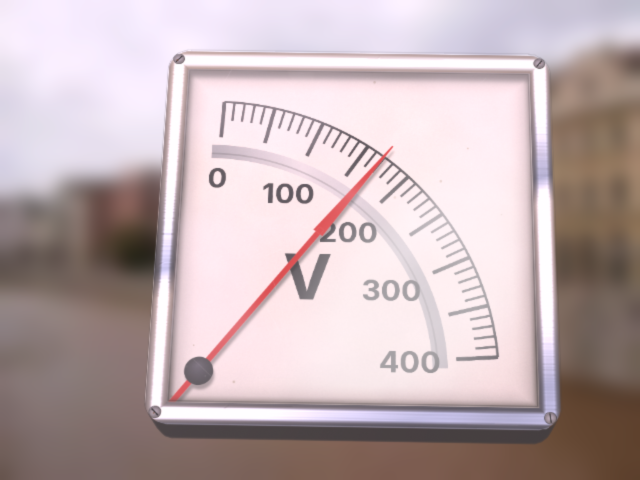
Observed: 170 (V)
